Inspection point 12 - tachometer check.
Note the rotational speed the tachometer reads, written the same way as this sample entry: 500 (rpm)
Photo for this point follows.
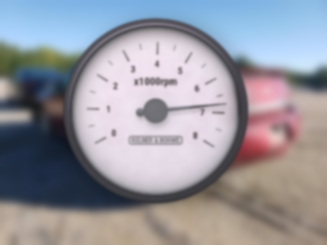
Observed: 6750 (rpm)
